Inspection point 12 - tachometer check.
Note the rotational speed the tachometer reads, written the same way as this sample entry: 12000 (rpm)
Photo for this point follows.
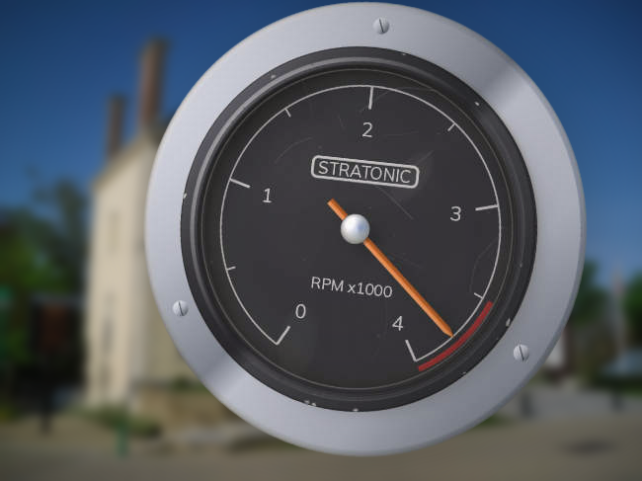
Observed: 3750 (rpm)
